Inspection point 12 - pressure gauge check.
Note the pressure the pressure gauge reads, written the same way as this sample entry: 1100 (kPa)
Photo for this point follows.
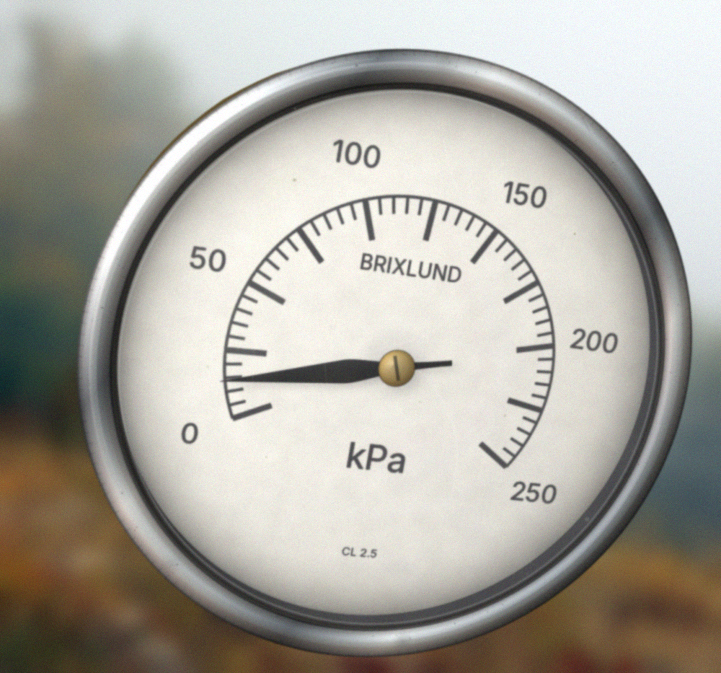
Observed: 15 (kPa)
